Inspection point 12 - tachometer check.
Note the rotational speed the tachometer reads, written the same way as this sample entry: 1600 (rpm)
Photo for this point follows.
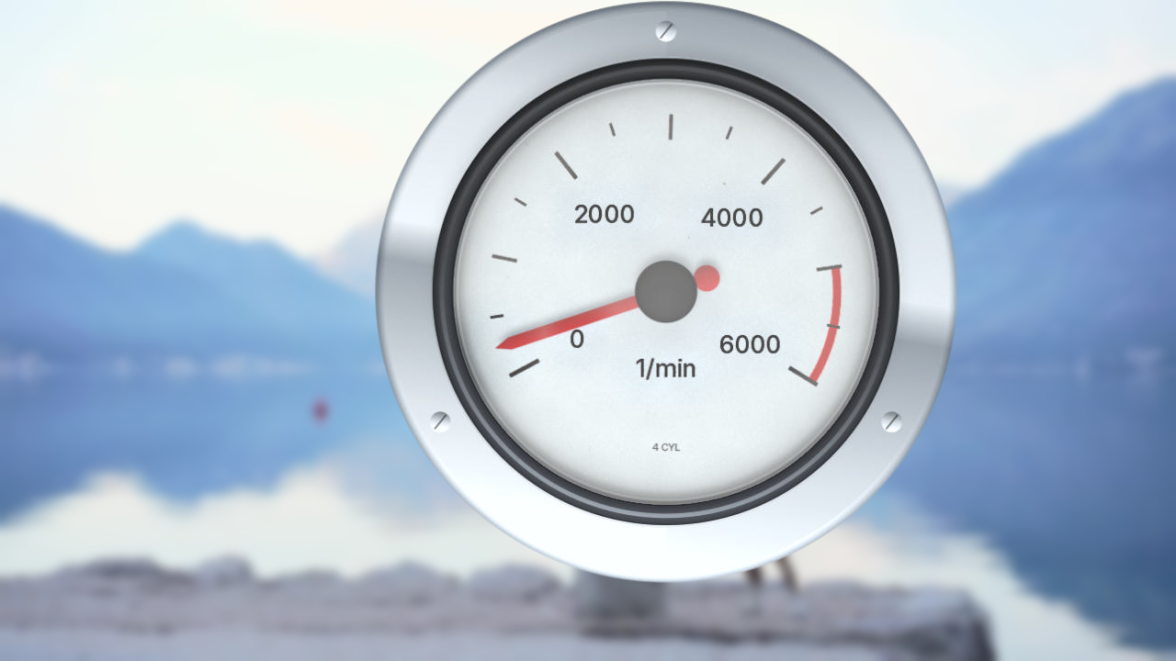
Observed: 250 (rpm)
